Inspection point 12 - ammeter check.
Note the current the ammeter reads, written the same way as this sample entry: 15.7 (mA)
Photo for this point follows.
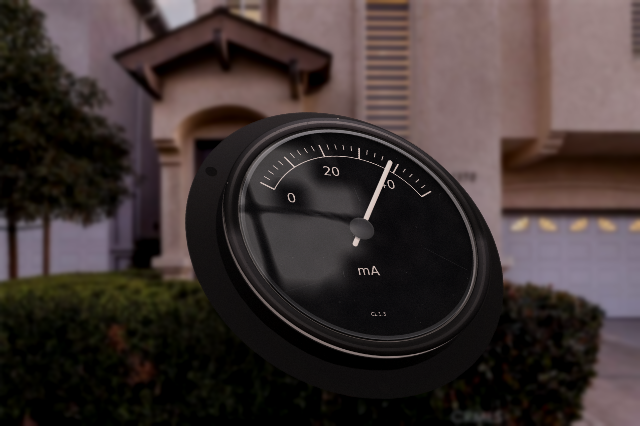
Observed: 38 (mA)
